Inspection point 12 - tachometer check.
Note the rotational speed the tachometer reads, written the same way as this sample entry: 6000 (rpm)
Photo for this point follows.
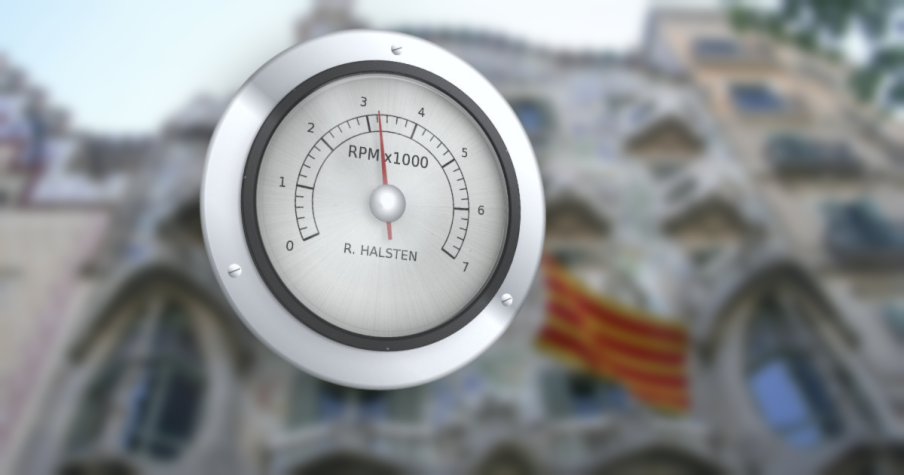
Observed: 3200 (rpm)
